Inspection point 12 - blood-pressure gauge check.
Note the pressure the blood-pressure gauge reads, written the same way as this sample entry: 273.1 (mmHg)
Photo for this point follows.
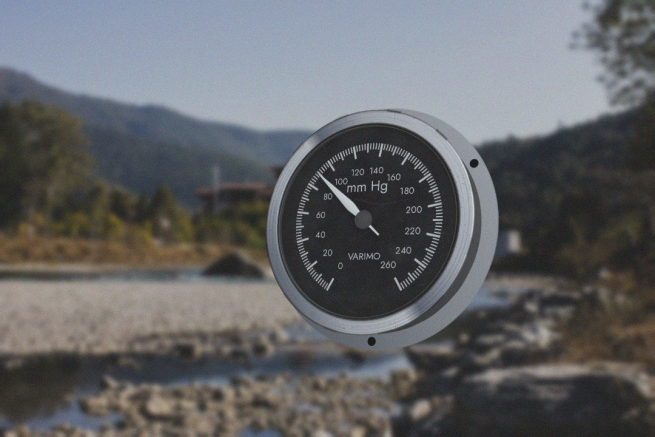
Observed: 90 (mmHg)
